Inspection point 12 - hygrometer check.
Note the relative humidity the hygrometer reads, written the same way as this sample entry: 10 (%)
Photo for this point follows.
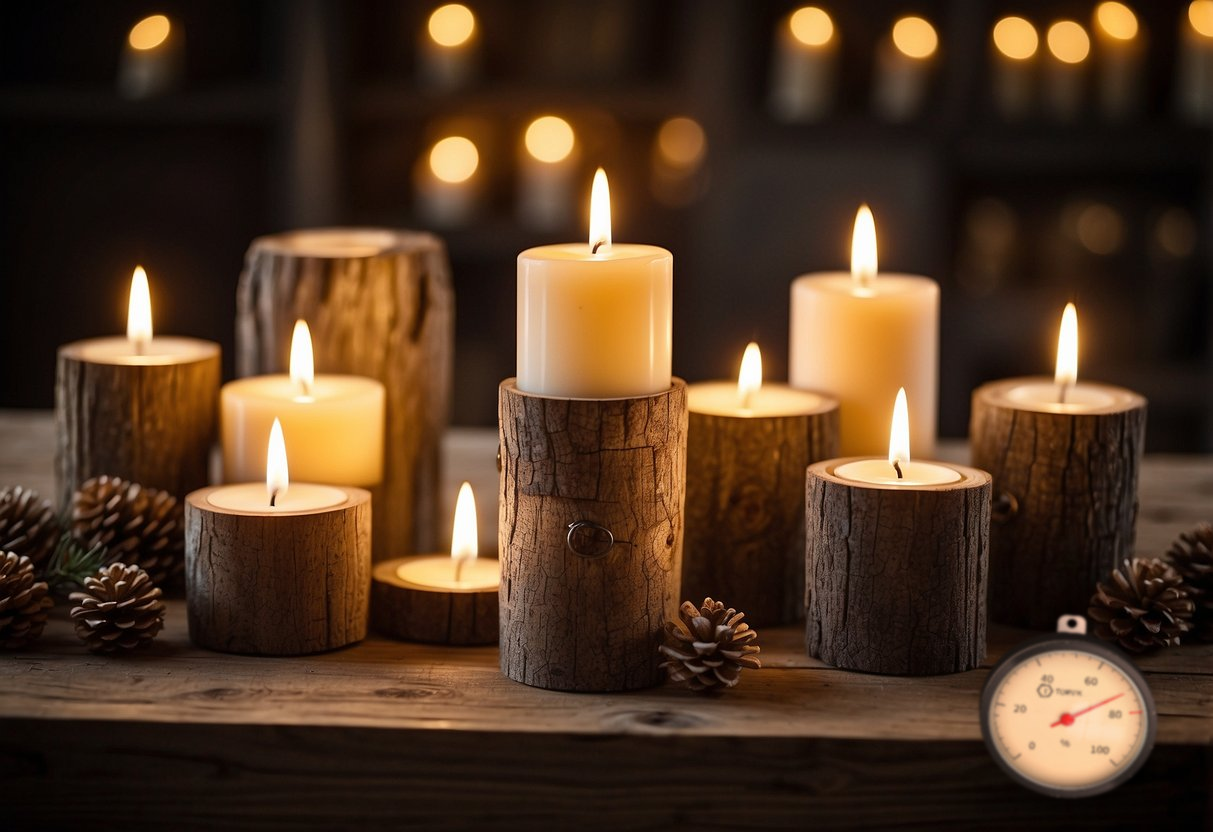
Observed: 72 (%)
